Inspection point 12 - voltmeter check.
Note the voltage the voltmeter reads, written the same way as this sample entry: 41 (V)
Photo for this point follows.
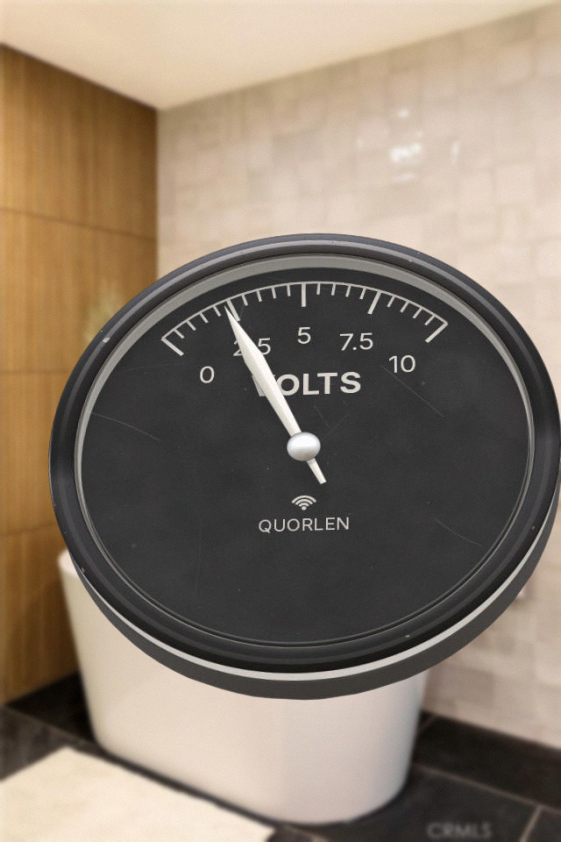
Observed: 2.25 (V)
